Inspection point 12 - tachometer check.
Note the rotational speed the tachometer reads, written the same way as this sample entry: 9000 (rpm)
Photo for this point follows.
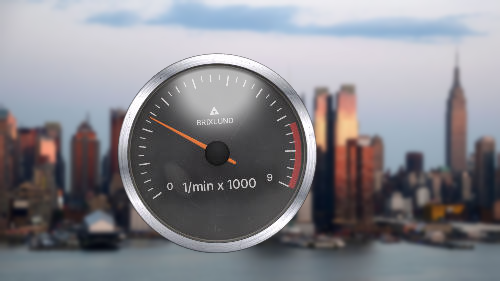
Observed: 2375 (rpm)
